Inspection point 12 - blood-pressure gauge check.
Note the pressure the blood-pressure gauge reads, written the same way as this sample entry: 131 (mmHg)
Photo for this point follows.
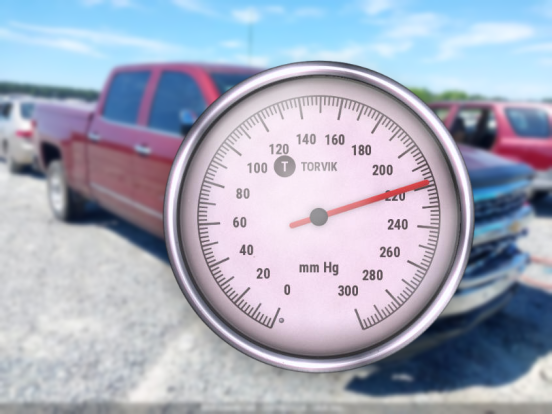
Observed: 218 (mmHg)
